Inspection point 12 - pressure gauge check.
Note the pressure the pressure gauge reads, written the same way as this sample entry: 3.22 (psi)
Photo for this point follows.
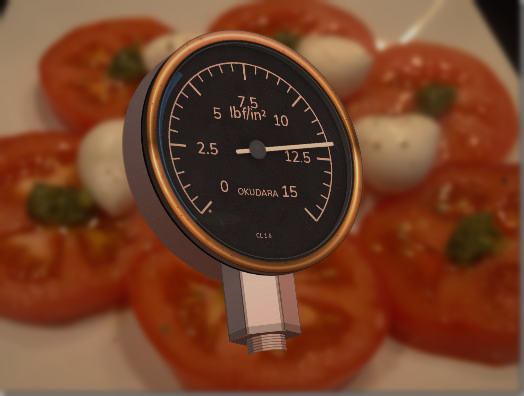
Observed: 12 (psi)
